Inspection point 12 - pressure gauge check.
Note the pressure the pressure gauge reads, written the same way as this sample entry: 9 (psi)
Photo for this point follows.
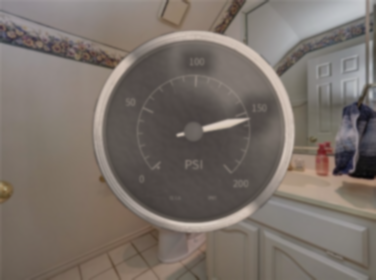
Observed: 155 (psi)
